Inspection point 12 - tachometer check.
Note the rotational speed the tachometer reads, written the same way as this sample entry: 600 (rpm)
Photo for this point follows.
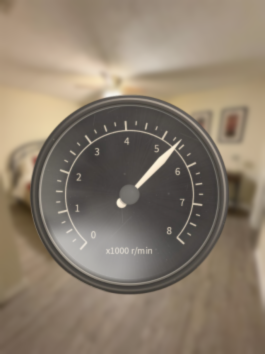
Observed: 5375 (rpm)
